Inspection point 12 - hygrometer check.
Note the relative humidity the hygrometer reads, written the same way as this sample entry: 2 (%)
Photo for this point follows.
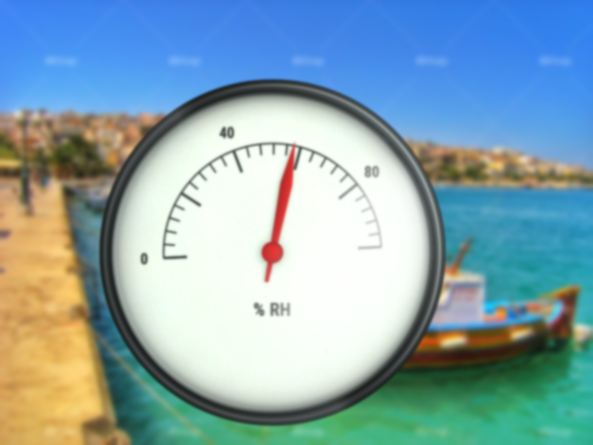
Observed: 58 (%)
